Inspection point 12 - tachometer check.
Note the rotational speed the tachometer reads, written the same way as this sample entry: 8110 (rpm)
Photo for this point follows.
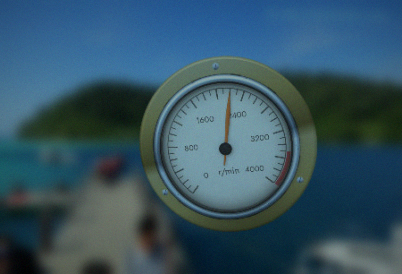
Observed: 2200 (rpm)
